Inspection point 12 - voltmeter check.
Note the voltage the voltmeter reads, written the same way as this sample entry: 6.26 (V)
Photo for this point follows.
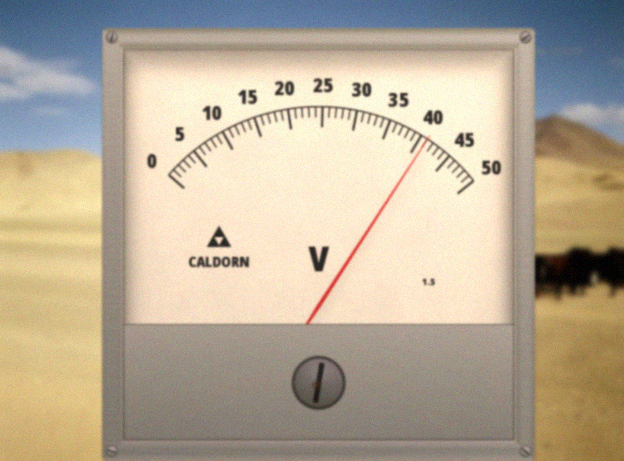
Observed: 41 (V)
